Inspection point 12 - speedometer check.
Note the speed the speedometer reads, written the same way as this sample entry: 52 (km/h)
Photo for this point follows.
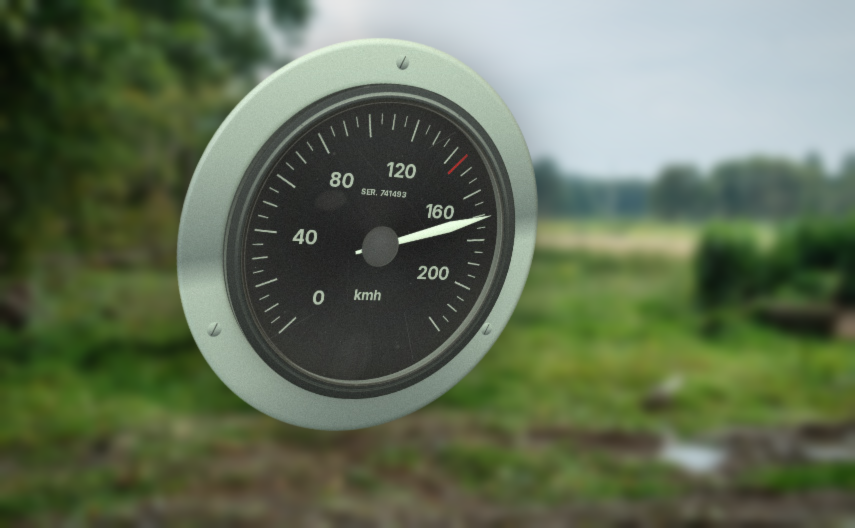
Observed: 170 (km/h)
